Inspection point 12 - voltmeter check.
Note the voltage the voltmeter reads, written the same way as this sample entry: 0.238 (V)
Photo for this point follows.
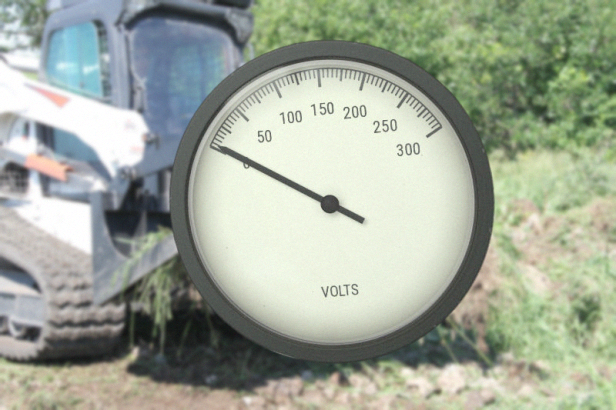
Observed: 5 (V)
